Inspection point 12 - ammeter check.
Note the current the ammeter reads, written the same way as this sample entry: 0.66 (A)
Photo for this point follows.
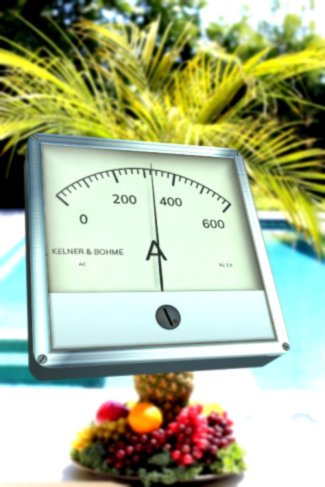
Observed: 320 (A)
